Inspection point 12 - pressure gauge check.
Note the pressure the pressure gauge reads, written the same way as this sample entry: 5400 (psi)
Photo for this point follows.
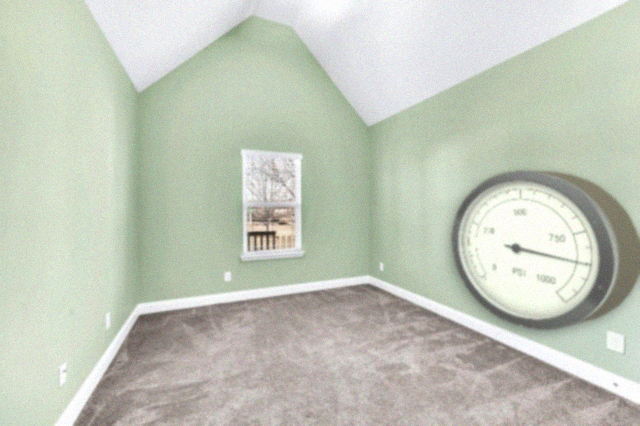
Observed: 850 (psi)
